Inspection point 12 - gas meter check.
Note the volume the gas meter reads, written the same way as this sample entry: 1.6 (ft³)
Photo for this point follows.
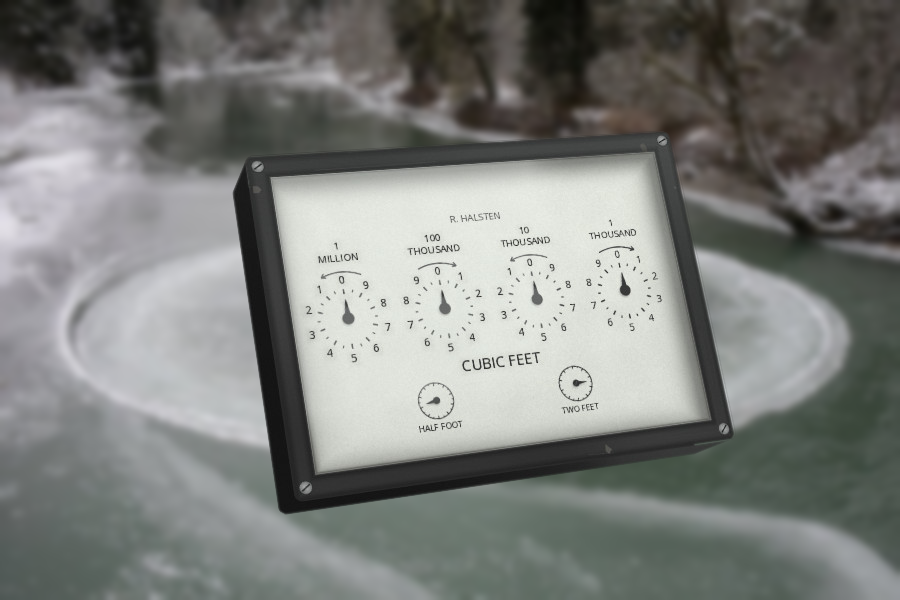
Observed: 0 (ft³)
